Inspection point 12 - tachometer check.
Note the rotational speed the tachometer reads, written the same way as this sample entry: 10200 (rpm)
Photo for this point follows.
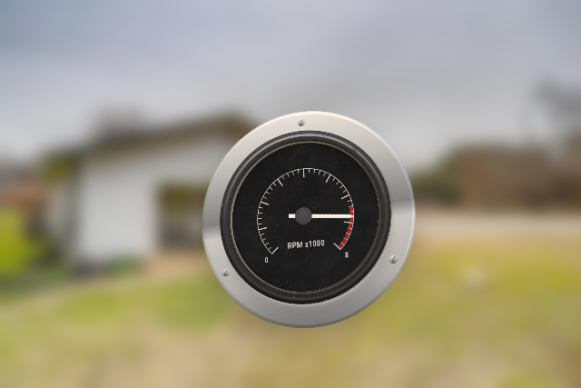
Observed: 6800 (rpm)
